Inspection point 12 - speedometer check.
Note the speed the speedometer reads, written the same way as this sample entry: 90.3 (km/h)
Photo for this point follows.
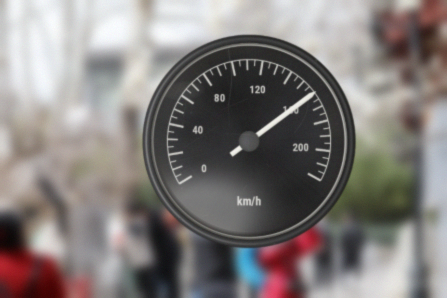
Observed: 160 (km/h)
